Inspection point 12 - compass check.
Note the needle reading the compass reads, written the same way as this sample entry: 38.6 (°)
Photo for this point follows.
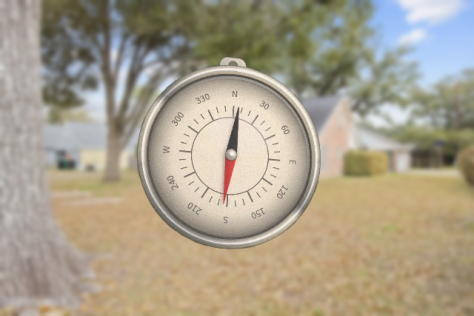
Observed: 185 (°)
